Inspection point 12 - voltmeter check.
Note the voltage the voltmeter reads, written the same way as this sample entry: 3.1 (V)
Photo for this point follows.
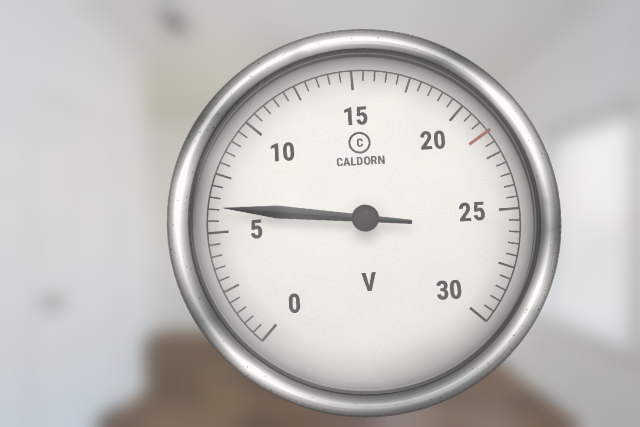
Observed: 6 (V)
